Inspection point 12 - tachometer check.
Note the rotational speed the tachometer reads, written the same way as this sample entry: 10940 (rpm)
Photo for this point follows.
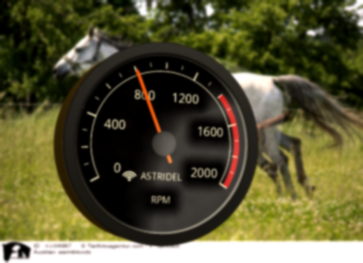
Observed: 800 (rpm)
